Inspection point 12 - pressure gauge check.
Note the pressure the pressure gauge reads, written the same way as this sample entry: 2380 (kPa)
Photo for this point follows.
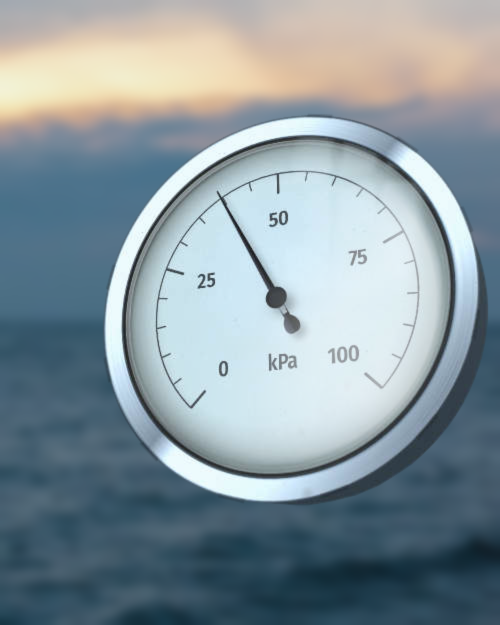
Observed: 40 (kPa)
